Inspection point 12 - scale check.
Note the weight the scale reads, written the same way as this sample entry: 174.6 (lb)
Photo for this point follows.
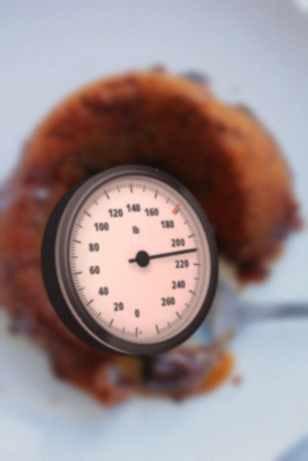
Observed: 210 (lb)
